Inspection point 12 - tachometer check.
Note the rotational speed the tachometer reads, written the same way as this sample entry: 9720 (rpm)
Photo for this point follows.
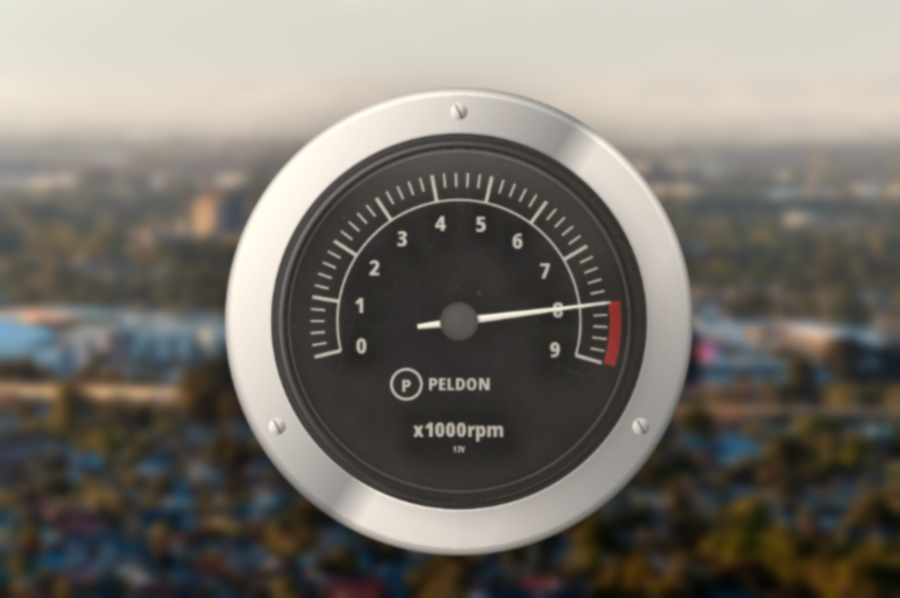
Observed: 8000 (rpm)
